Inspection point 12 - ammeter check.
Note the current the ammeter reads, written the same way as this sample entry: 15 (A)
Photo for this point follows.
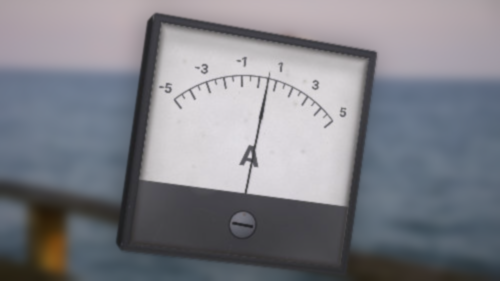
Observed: 0.5 (A)
